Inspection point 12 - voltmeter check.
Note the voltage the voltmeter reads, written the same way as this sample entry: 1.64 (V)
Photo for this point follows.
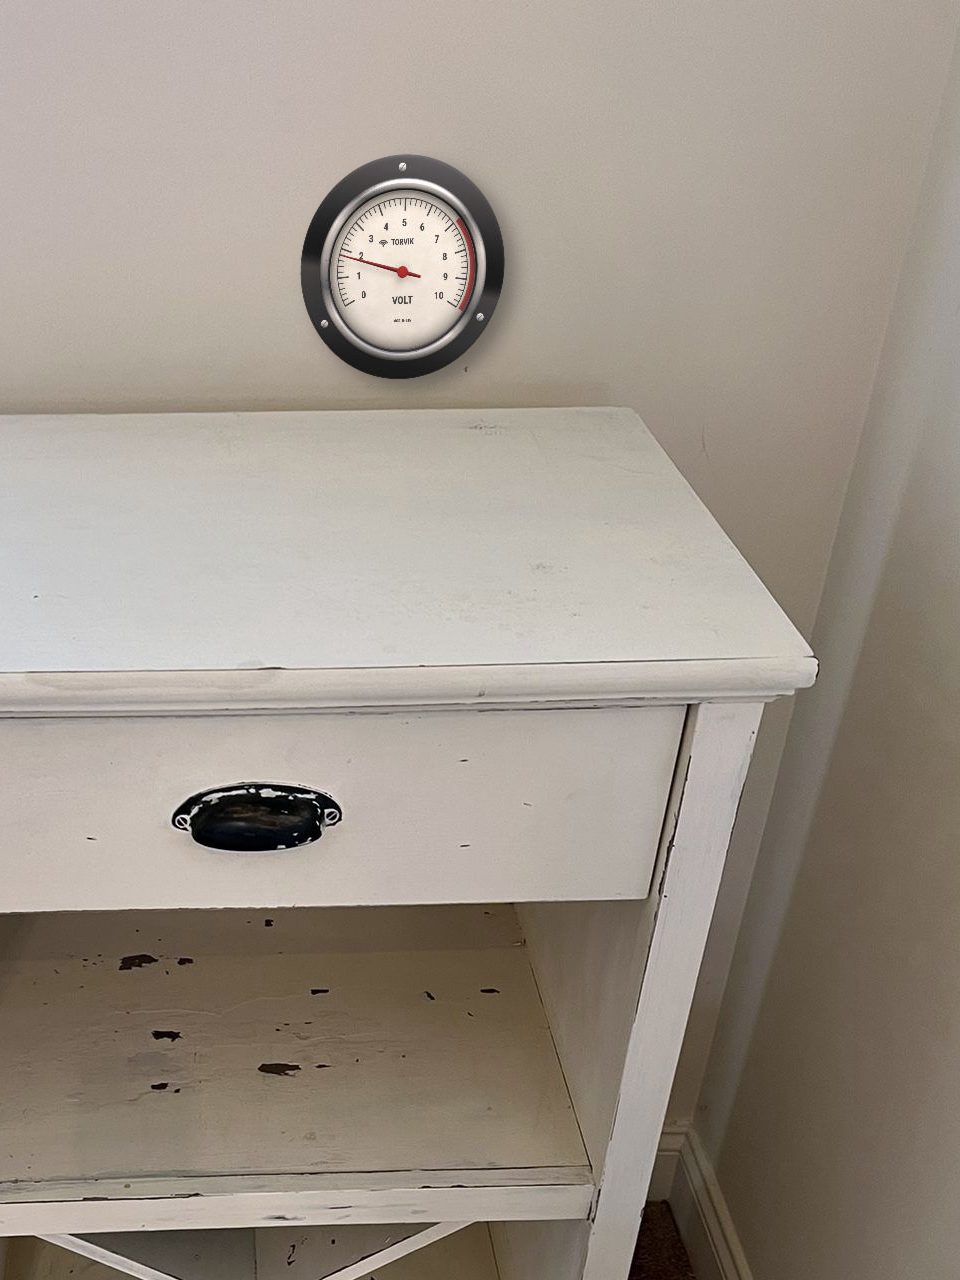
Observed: 1.8 (V)
